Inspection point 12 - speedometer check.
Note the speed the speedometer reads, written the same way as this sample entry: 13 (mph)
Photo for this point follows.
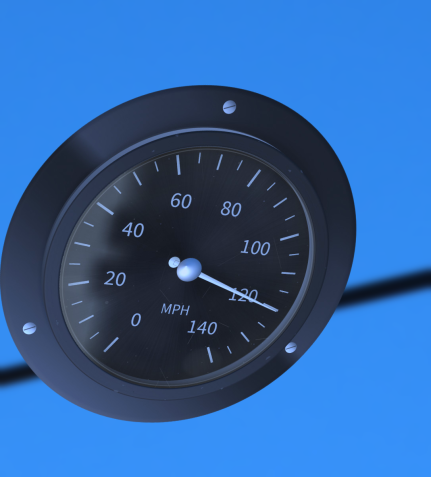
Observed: 120 (mph)
